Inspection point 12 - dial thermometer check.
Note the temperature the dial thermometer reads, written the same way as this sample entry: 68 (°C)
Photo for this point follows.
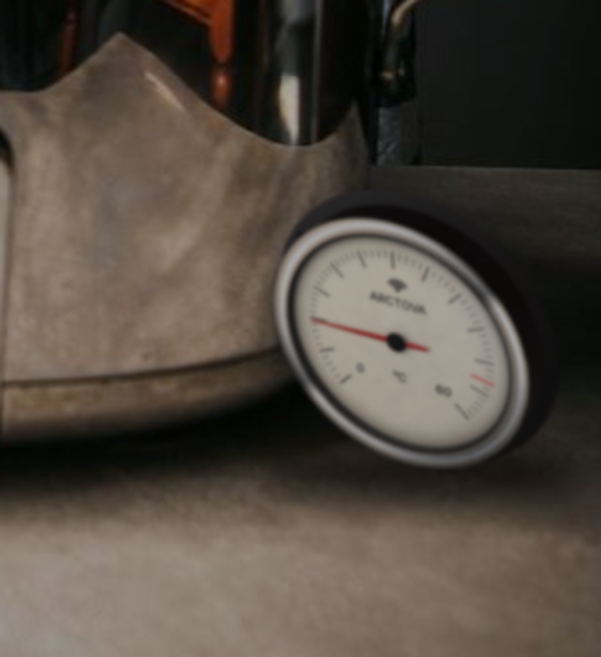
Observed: 10 (°C)
